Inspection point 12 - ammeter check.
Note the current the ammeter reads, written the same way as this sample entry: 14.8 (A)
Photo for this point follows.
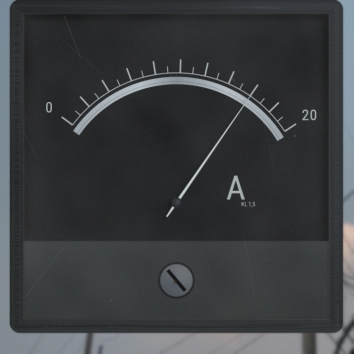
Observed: 16 (A)
